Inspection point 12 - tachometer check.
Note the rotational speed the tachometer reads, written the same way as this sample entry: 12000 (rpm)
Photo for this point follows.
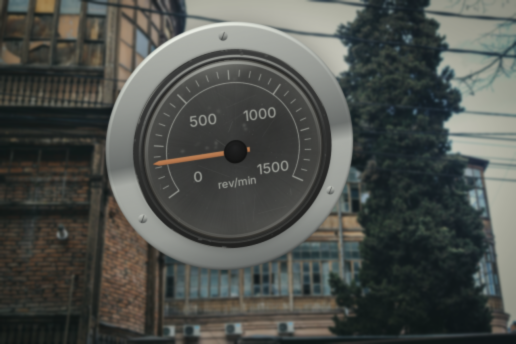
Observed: 175 (rpm)
